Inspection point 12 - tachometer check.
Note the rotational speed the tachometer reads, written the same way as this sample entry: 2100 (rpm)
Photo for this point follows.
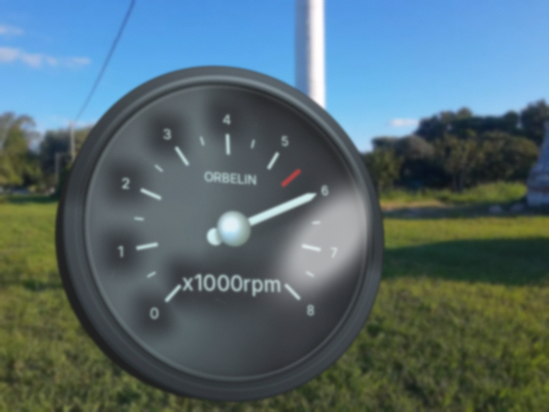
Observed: 6000 (rpm)
